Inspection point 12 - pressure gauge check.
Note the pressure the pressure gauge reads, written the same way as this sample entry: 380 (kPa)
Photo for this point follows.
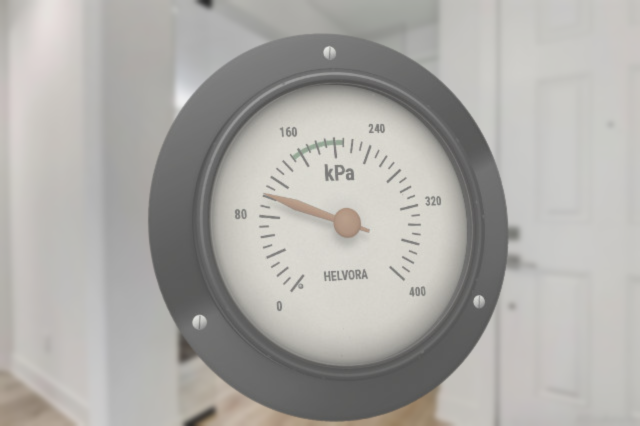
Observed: 100 (kPa)
